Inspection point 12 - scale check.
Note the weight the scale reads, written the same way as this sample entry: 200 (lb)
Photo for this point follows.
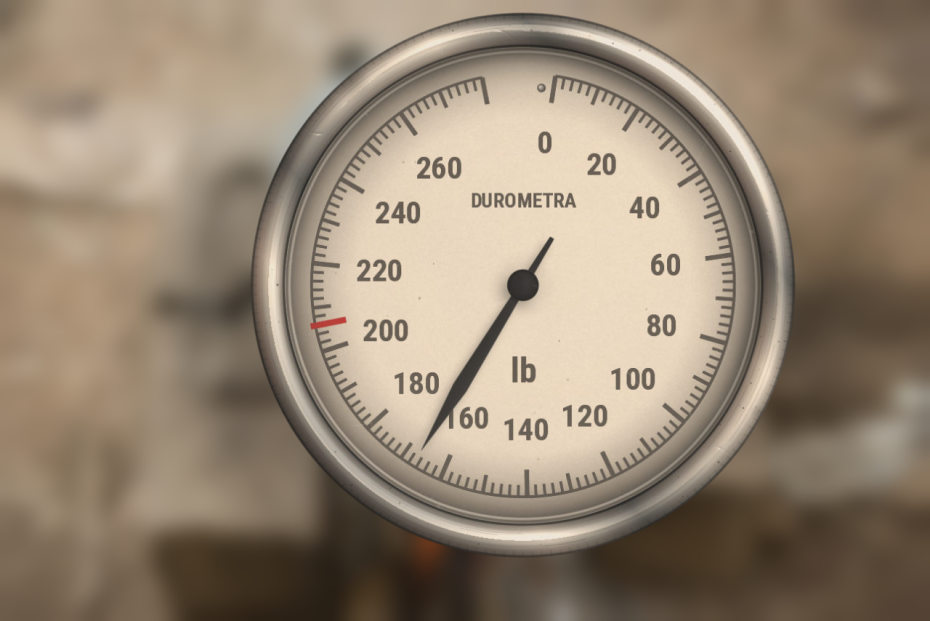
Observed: 167 (lb)
